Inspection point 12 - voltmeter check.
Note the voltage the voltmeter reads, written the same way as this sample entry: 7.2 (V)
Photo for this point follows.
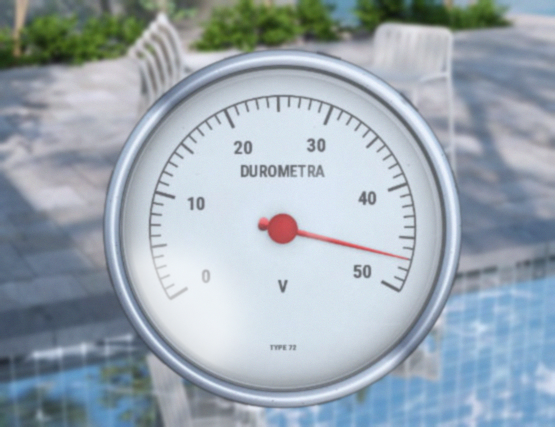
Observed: 47 (V)
